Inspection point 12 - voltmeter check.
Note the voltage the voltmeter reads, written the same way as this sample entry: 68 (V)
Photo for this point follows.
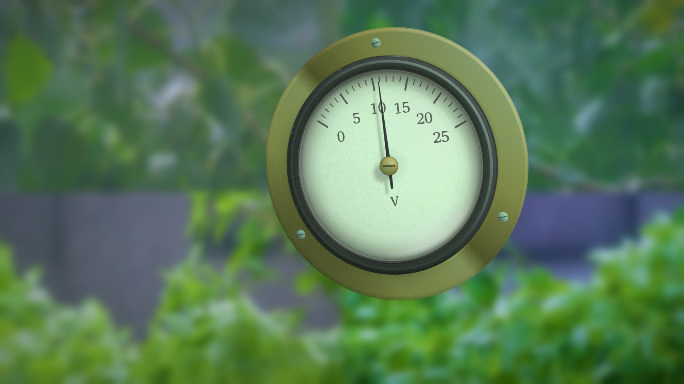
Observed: 11 (V)
